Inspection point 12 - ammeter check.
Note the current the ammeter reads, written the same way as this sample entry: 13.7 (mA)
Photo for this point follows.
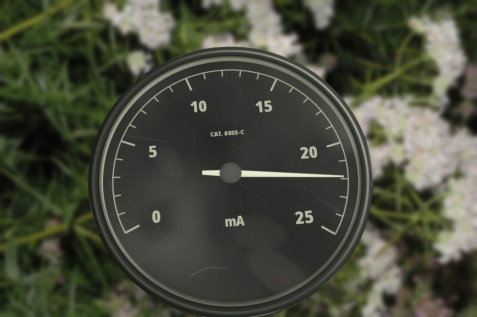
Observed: 22 (mA)
